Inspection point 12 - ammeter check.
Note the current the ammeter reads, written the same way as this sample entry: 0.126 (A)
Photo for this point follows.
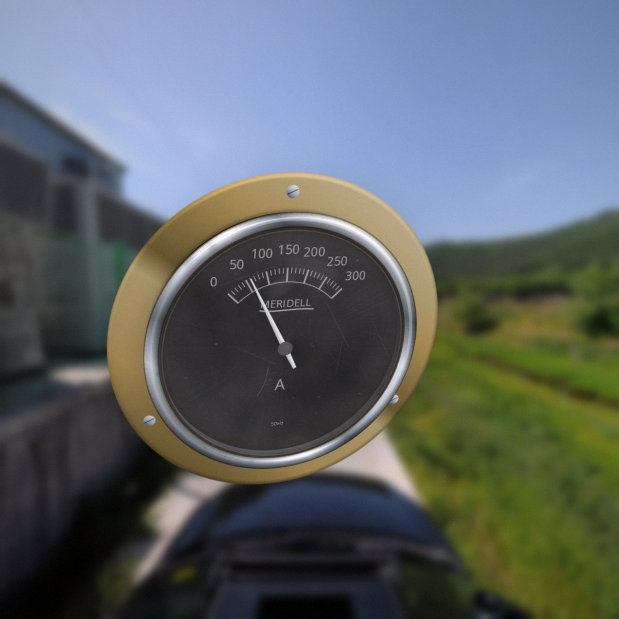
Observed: 60 (A)
